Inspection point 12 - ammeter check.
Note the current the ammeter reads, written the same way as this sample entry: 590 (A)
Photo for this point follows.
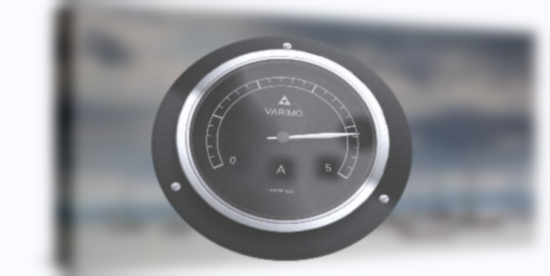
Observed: 4.2 (A)
